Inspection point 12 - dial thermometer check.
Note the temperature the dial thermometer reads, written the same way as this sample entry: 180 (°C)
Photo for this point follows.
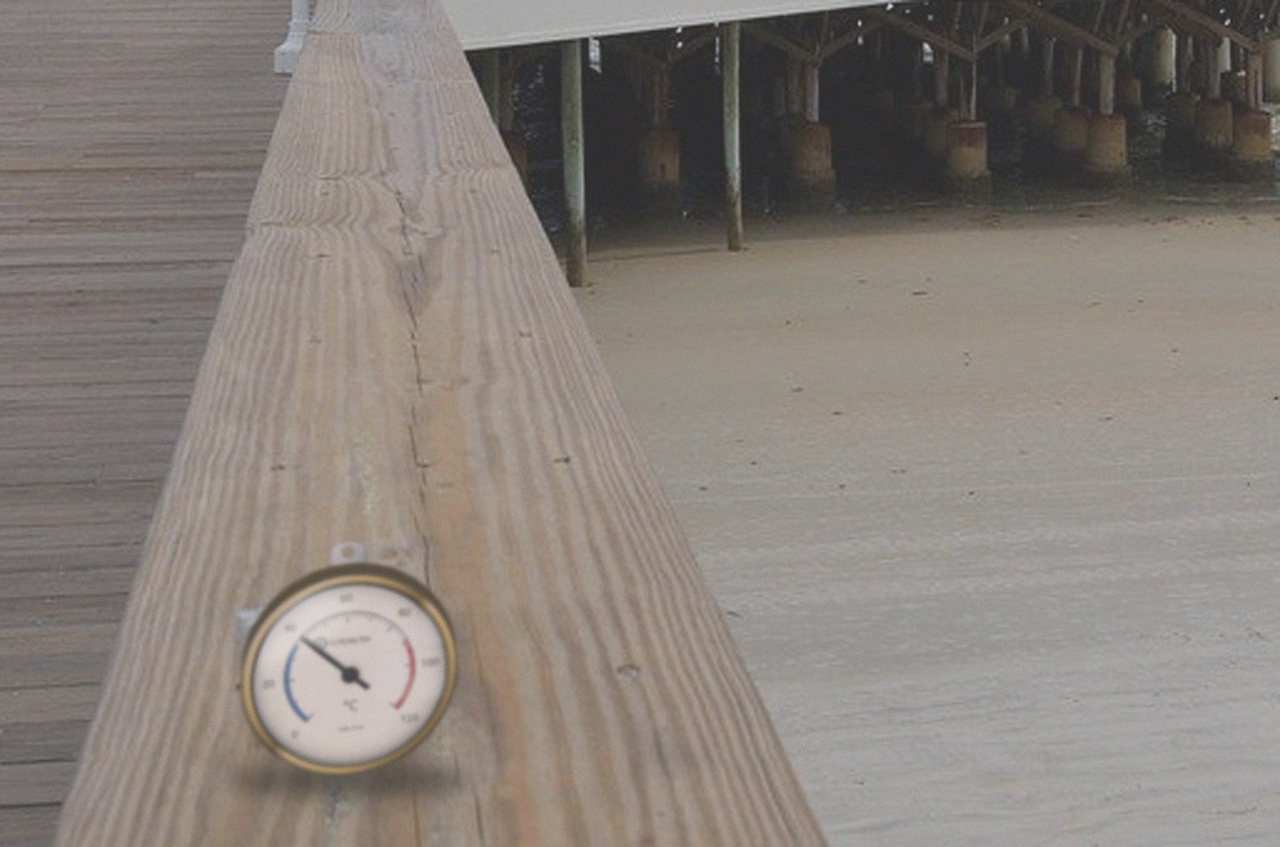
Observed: 40 (°C)
